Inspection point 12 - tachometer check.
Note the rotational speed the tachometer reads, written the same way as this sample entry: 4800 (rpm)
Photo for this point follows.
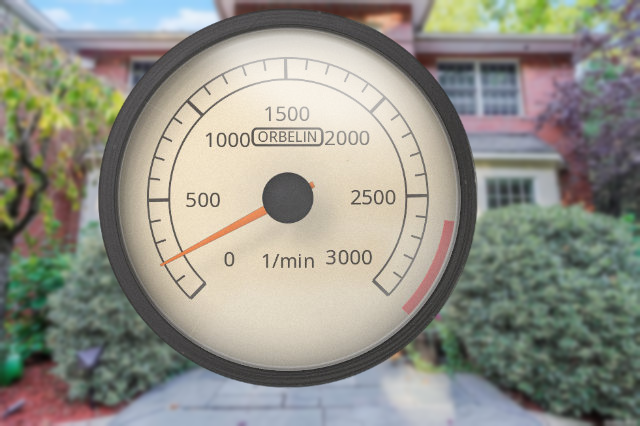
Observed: 200 (rpm)
